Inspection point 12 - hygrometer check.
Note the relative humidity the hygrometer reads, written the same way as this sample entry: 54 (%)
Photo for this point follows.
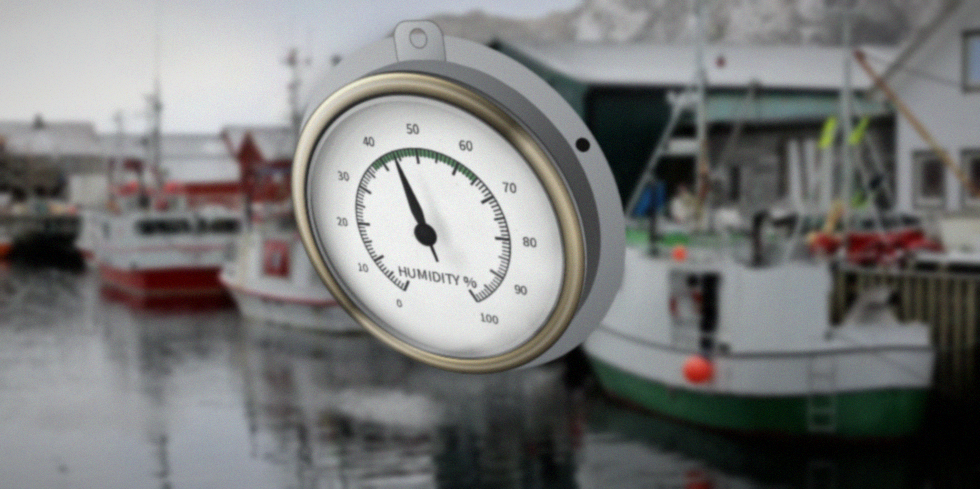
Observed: 45 (%)
